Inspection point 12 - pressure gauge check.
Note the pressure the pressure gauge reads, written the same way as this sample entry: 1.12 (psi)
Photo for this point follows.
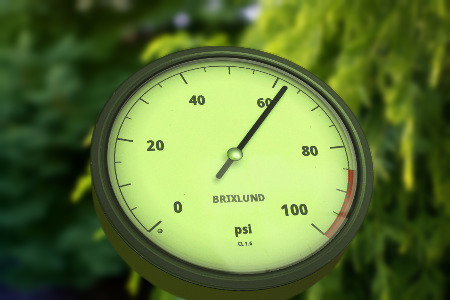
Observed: 62.5 (psi)
